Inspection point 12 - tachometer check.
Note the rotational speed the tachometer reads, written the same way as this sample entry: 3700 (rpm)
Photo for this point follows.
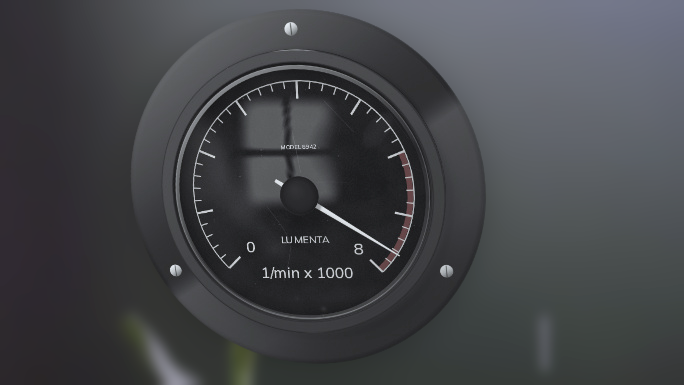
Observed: 7600 (rpm)
